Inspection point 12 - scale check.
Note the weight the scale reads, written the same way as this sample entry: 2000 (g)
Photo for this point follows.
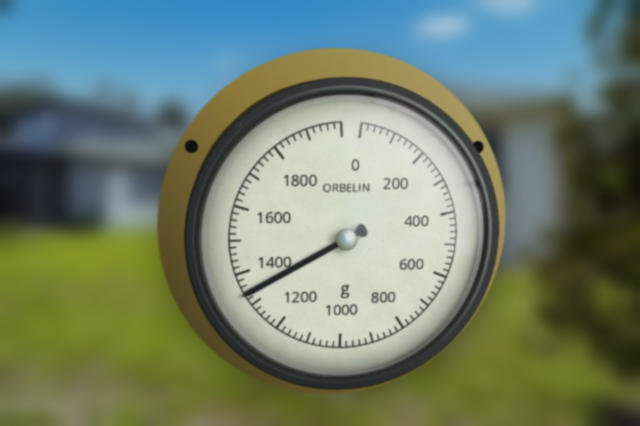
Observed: 1340 (g)
